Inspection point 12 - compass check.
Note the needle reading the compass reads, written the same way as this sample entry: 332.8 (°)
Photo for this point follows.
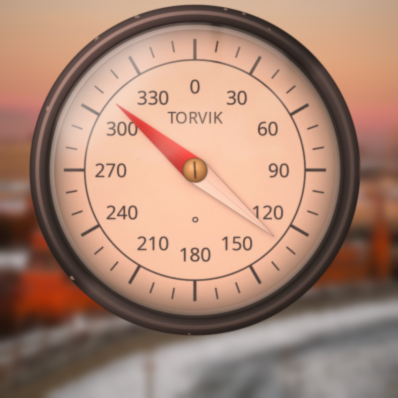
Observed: 310 (°)
